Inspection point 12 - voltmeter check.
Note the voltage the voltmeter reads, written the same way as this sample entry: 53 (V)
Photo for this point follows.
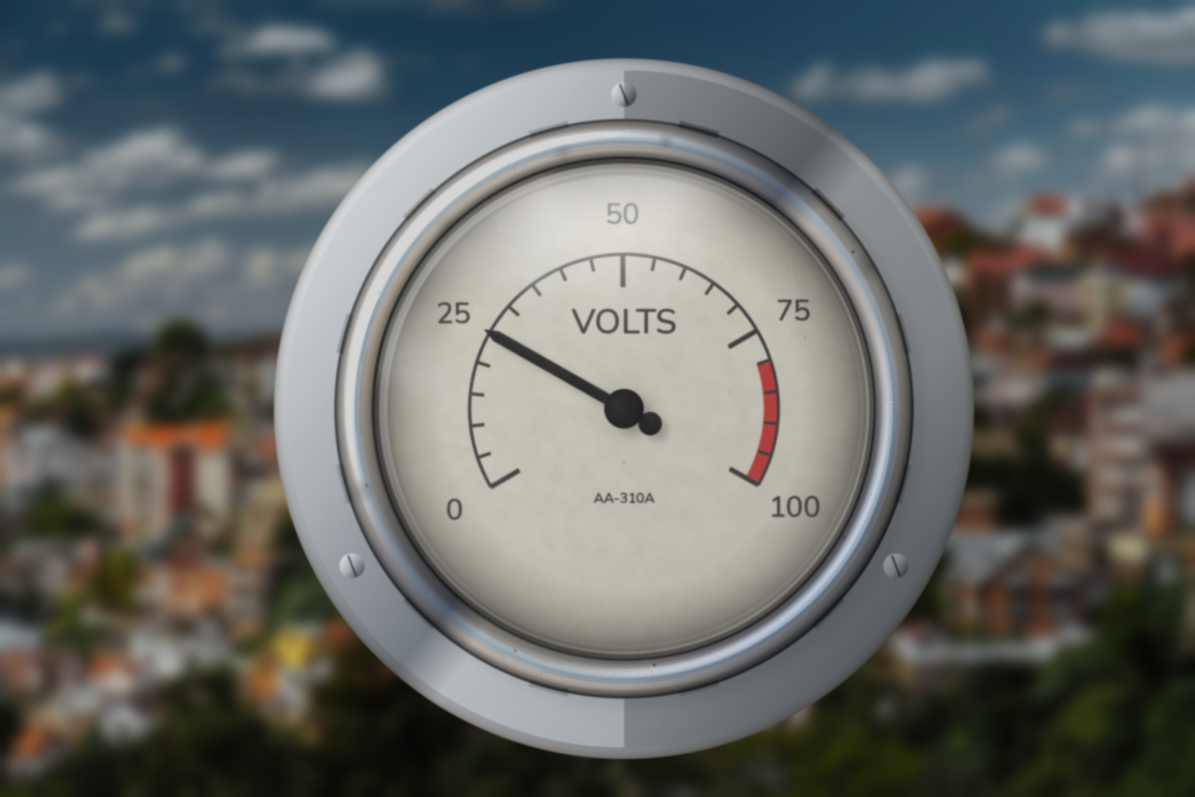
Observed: 25 (V)
